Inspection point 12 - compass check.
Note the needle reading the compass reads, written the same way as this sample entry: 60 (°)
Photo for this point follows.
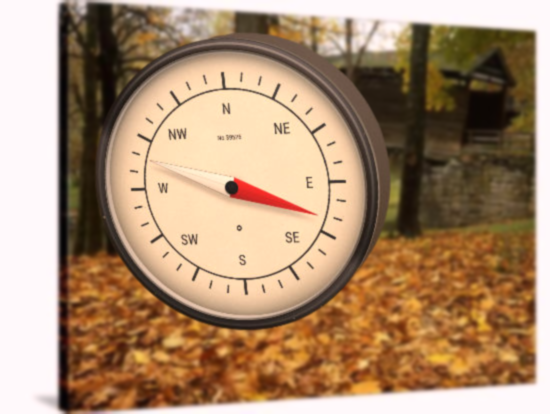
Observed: 110 (°)
